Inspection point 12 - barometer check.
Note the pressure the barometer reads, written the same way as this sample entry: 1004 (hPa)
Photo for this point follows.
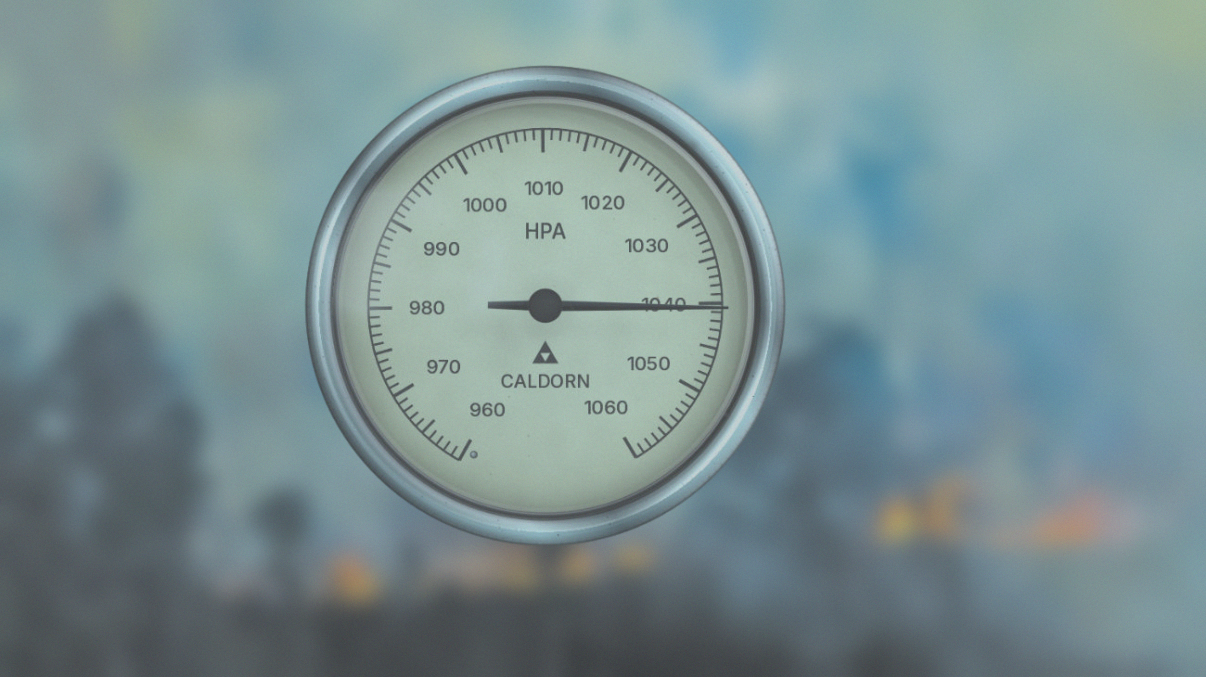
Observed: 1040.5 (hPa)
